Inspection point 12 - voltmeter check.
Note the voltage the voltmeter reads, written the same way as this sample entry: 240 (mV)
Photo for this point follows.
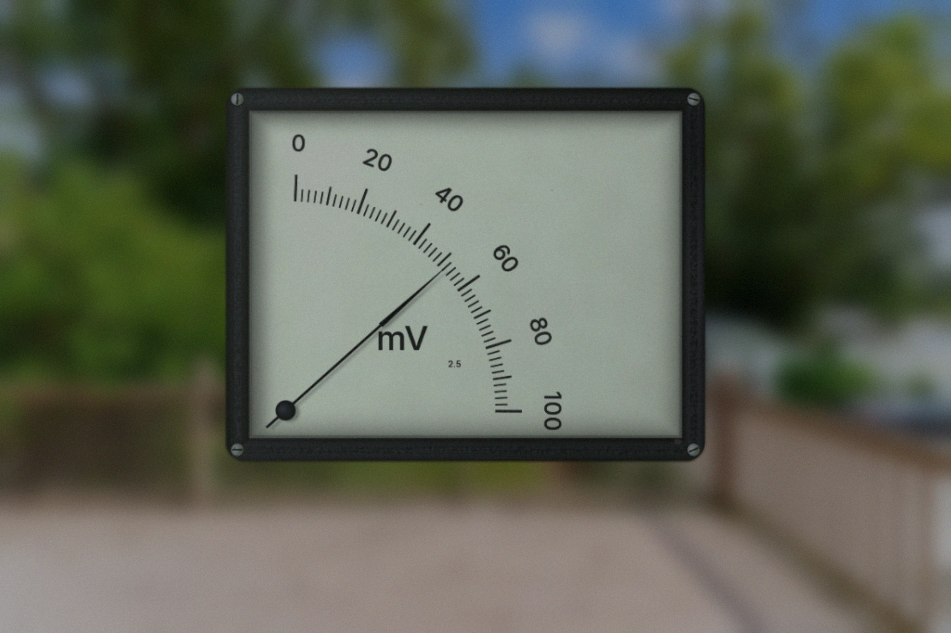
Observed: 52 (mV)
